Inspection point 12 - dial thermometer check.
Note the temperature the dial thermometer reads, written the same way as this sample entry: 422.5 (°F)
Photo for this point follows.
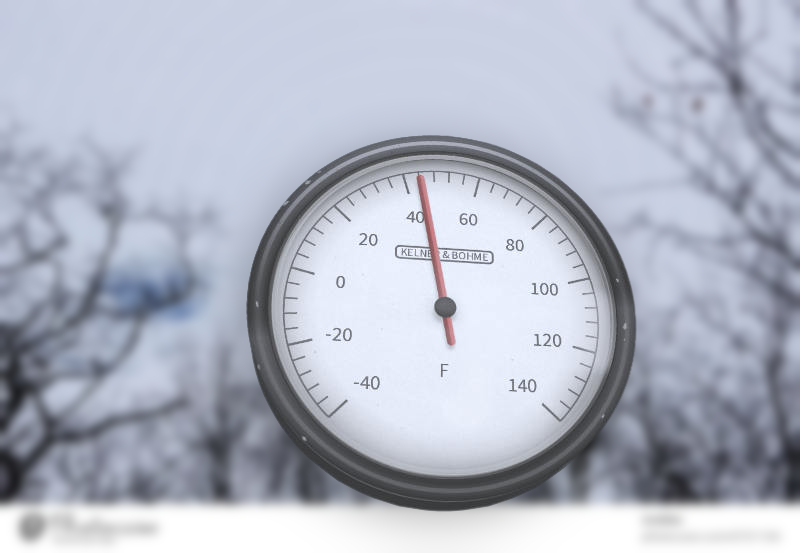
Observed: 44 (°F)
